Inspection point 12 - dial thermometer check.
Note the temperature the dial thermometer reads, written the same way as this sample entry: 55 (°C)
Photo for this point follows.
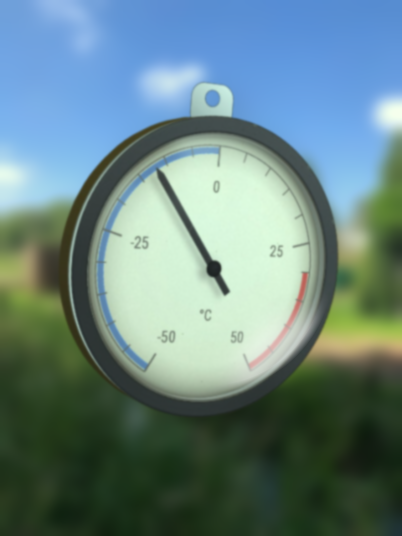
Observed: -12.5 (°C)
